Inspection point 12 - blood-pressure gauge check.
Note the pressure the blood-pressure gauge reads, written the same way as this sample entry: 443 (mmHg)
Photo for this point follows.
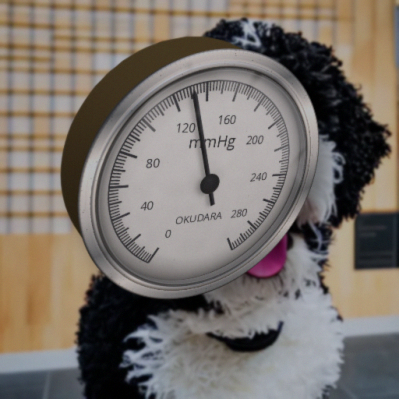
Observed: 130 (mmHg)
